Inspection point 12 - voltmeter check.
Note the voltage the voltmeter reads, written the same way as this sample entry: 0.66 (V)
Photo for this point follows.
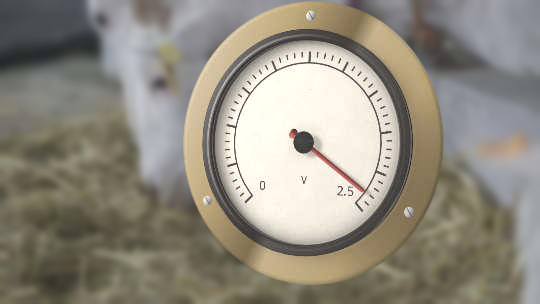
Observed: 2.4 (V)
